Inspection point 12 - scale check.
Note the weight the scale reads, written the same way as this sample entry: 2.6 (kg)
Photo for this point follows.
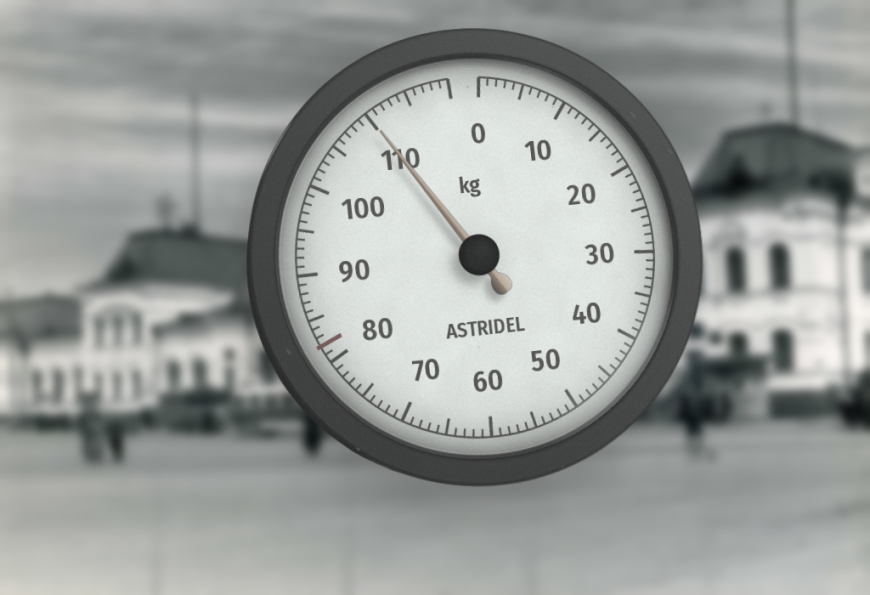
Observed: 110 (kg)
